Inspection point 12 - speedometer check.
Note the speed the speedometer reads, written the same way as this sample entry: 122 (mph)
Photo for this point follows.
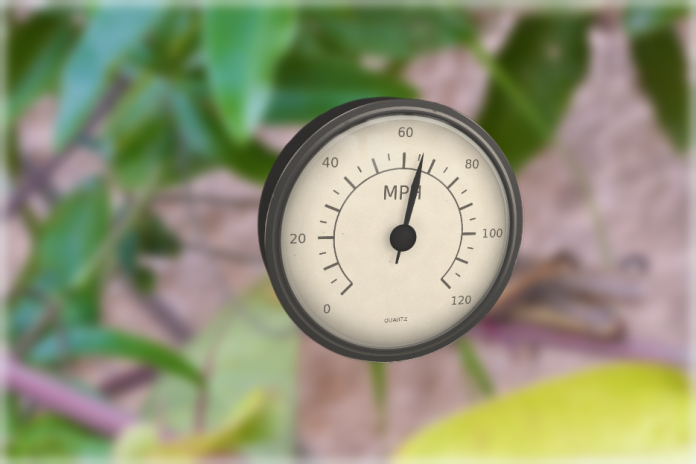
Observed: 65 (mph)
